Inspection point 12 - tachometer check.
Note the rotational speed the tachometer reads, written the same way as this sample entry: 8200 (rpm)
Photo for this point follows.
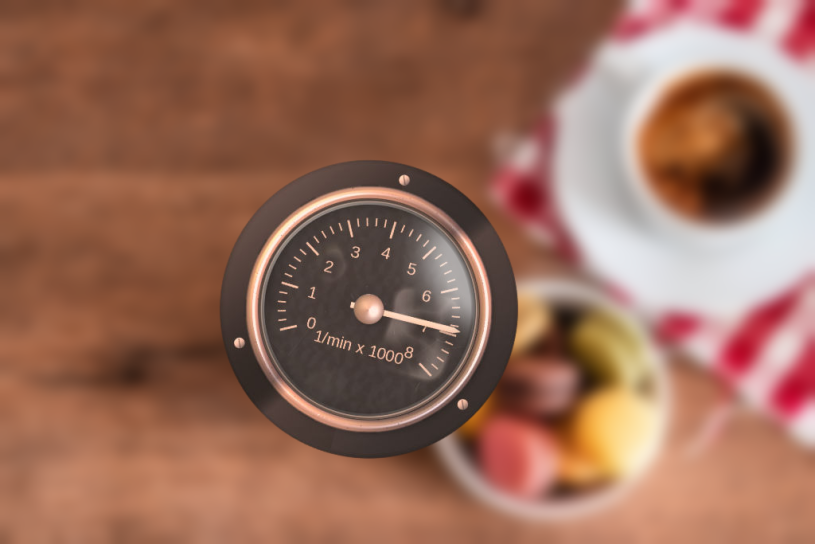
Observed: 6900 (rpm)
